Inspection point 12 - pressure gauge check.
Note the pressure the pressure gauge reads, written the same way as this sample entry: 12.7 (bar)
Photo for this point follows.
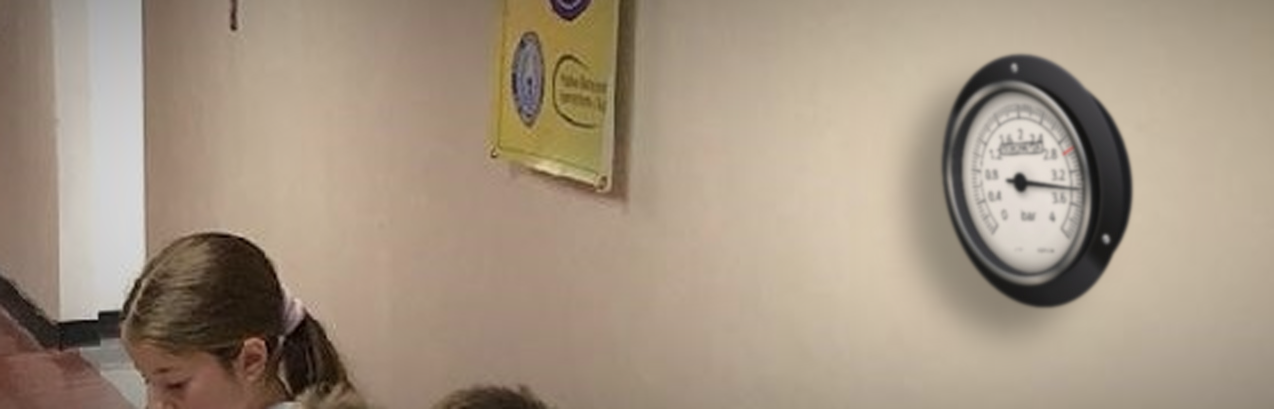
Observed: 3.4 (bar)
